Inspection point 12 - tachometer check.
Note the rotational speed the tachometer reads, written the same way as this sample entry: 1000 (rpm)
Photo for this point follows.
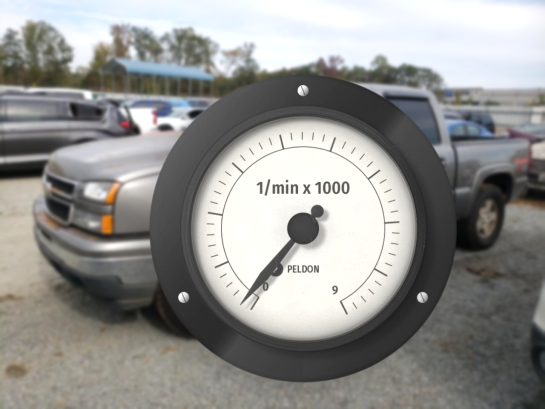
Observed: 200 (rpm)
